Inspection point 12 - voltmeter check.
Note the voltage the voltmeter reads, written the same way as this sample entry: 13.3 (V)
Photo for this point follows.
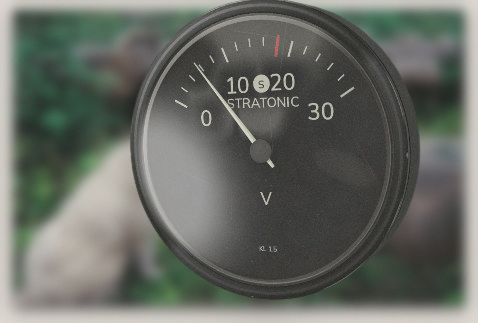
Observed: 6 (V)
